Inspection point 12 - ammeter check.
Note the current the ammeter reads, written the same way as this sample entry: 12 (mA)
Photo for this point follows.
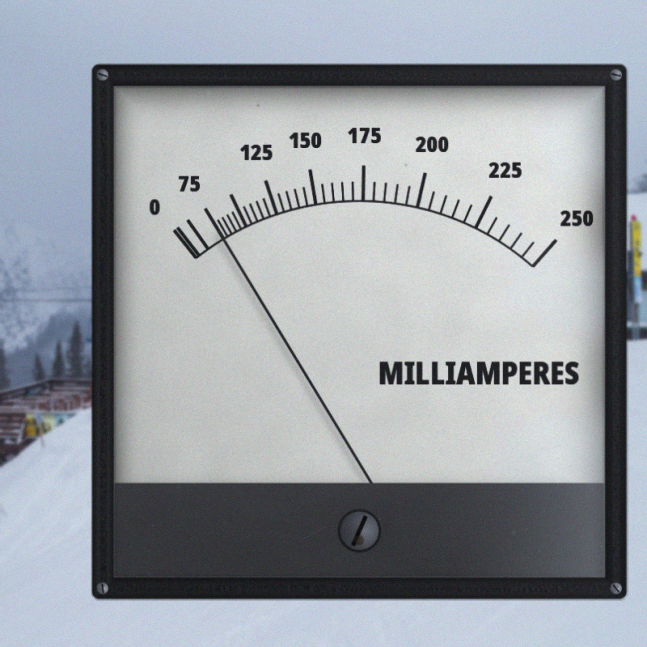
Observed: 75 (mA)
